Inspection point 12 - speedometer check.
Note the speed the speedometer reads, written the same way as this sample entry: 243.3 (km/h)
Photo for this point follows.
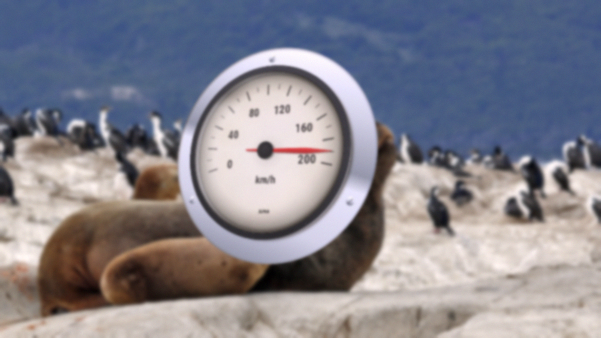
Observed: 190 (km/h)
